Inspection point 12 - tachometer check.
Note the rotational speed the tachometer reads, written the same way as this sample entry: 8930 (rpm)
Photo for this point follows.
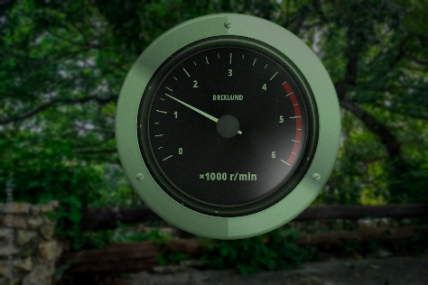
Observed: 1375 (rpm)
